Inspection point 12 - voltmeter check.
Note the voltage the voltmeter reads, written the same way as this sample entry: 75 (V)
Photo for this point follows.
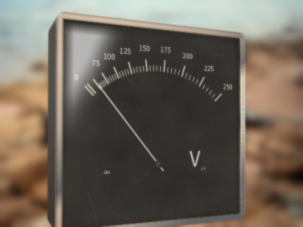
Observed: 50 (V)
